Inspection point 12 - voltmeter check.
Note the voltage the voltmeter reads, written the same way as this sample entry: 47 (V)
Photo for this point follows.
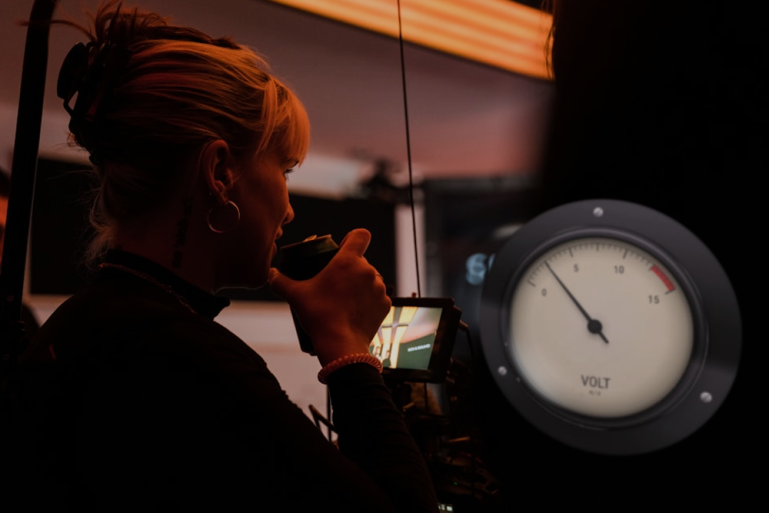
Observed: 2.5 (V)
